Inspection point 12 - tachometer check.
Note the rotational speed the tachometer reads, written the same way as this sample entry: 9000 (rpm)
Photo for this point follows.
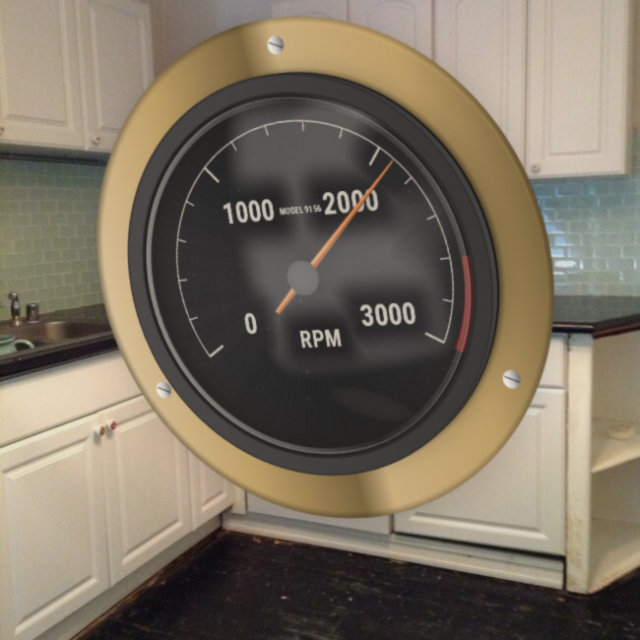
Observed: 2100 (rpm)
